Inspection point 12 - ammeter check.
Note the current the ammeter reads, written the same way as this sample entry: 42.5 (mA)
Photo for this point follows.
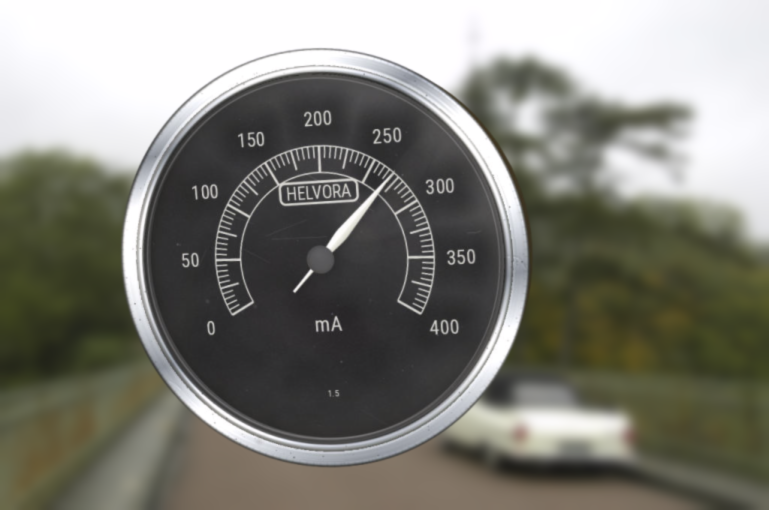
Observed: 270 (mA)
